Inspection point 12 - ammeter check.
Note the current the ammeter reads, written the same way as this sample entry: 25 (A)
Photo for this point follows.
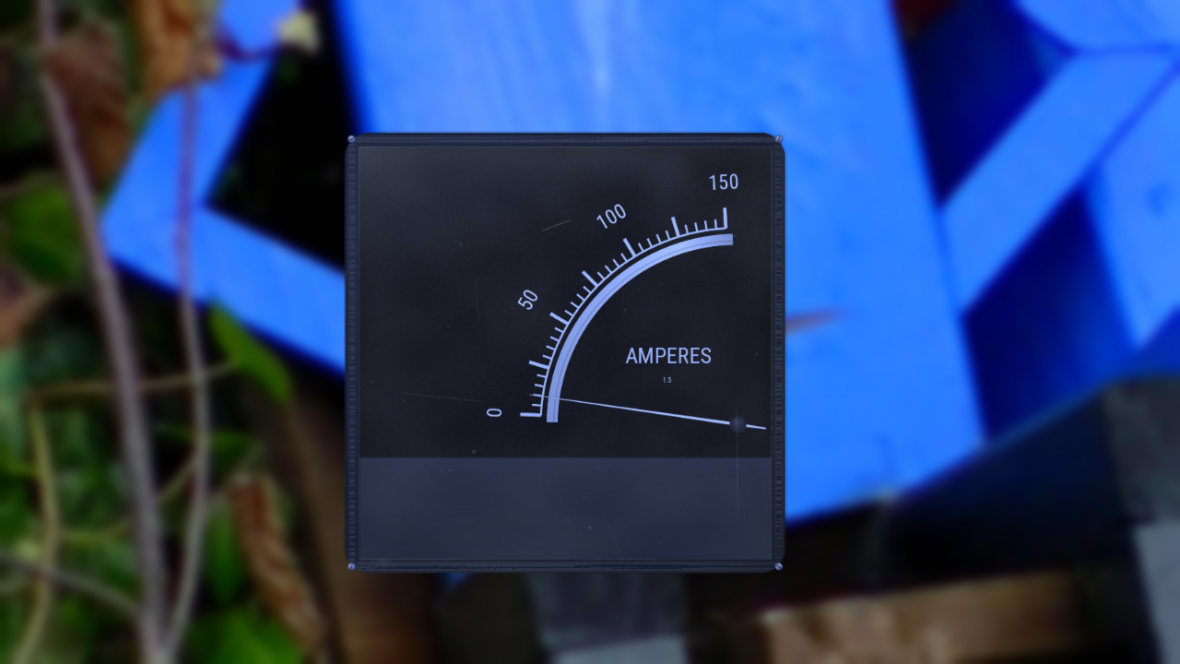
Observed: 10 (A)
